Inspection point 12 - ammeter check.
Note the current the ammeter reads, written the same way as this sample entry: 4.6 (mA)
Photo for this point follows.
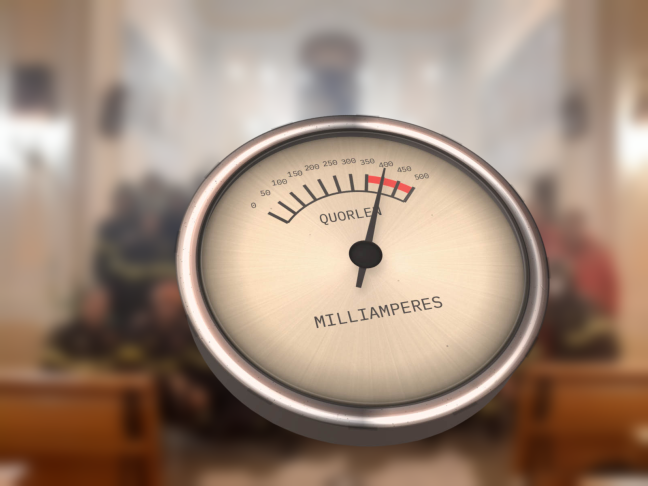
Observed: 400 (mA)
